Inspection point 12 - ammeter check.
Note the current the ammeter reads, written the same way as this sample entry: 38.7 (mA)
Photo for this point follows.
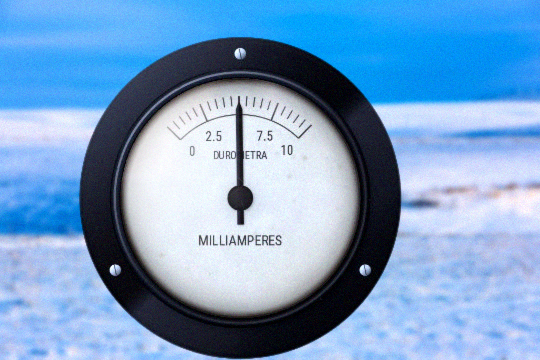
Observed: 5 (mA)
